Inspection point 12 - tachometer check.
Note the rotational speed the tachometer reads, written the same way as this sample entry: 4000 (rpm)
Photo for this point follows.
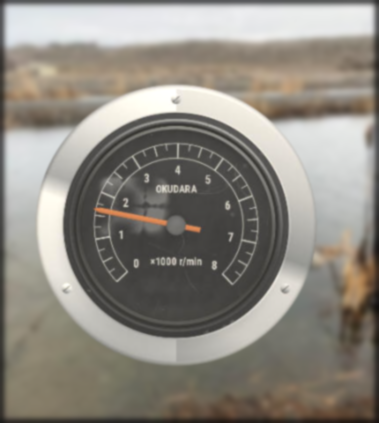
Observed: 1625 (rpm)
